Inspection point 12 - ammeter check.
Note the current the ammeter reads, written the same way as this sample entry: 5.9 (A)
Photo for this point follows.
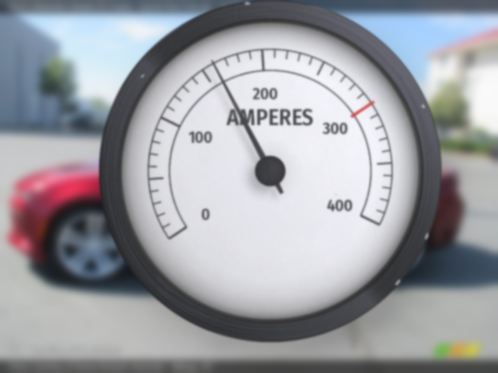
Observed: 160 (A)
